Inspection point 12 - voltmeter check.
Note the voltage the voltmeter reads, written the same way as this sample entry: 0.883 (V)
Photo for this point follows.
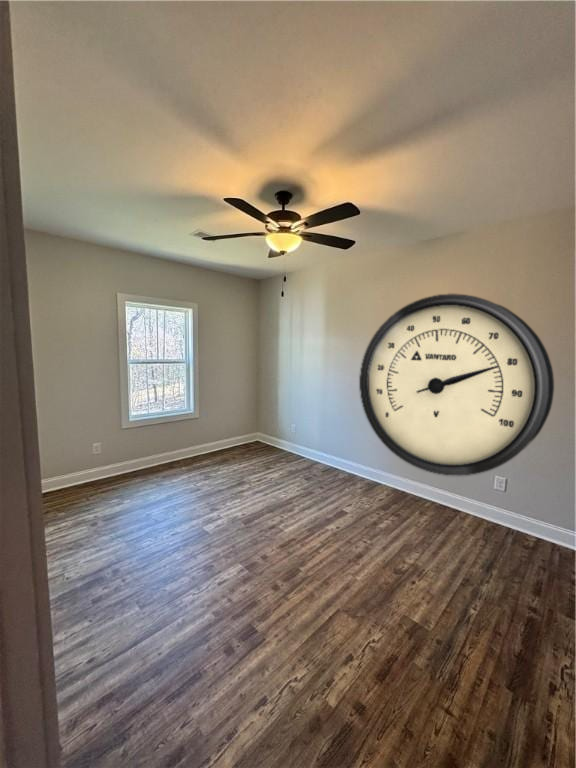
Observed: 80 (V)
